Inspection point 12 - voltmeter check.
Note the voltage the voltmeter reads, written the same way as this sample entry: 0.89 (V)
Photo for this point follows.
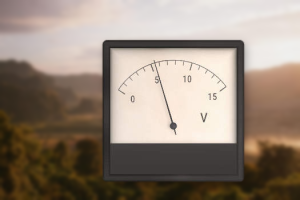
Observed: 5.5 (V)
